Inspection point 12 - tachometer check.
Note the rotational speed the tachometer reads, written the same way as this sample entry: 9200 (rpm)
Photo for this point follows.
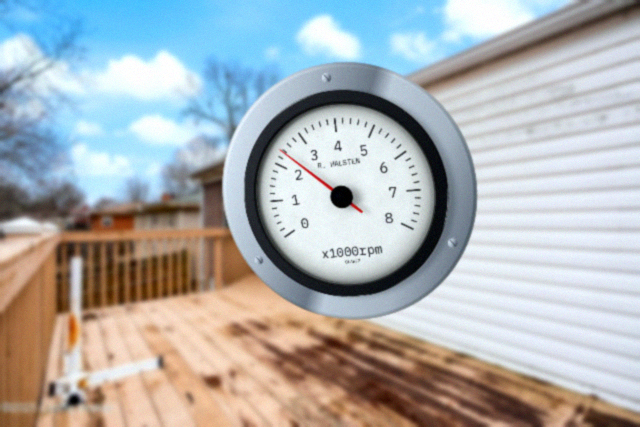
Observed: 2400 (rpm)
